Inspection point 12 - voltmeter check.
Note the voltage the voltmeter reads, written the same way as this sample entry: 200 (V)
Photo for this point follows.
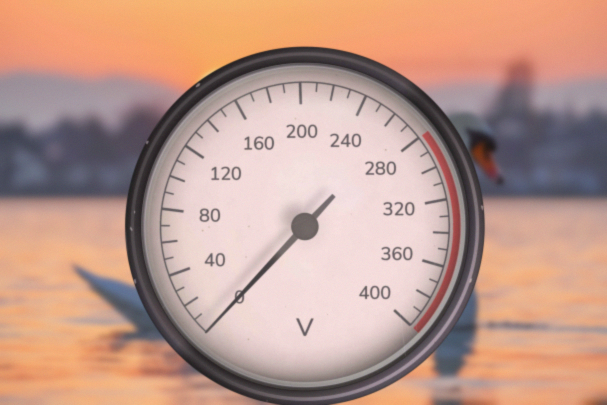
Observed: 0 (V)
